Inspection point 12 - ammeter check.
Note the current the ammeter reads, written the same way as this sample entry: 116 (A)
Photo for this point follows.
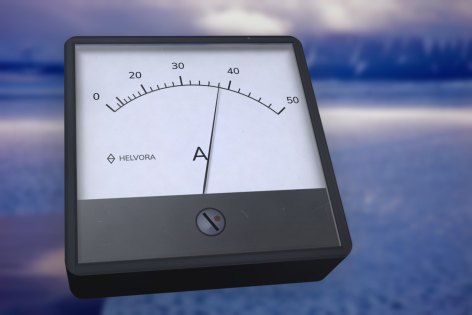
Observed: 38 (A)
